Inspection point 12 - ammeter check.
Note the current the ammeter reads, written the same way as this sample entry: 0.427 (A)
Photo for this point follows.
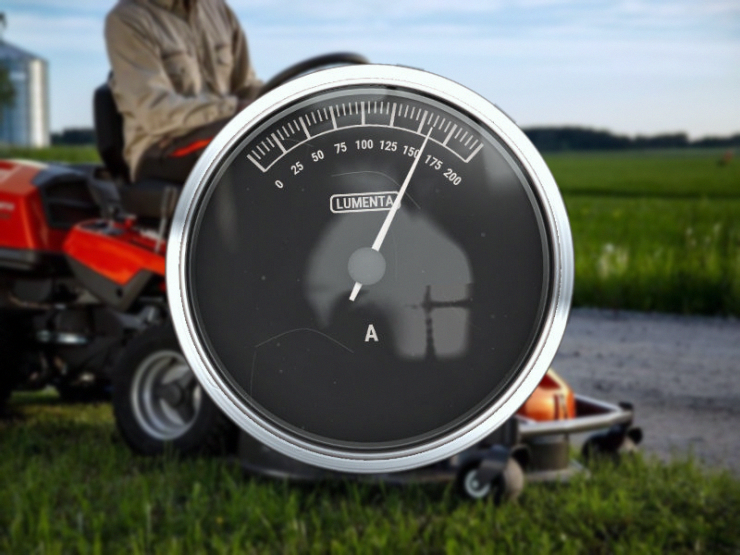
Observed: 160 (A)
